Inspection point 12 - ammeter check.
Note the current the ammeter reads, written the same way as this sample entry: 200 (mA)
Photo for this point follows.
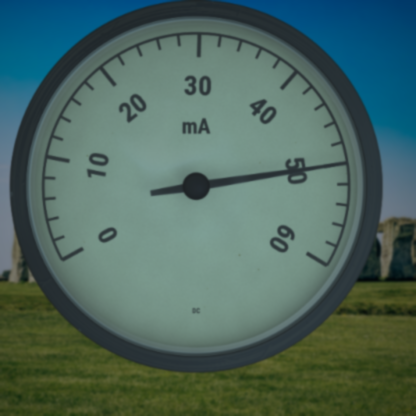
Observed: 50 (mA)
